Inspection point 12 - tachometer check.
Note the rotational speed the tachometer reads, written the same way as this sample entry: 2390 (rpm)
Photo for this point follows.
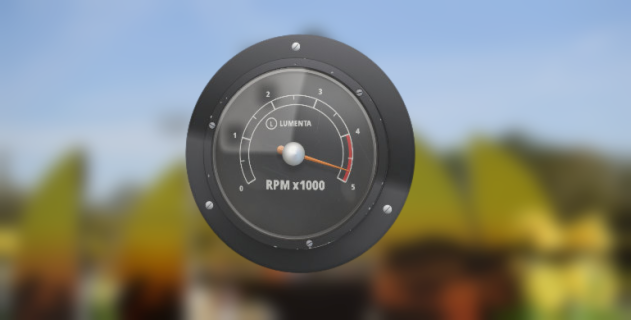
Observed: 4750 (rpm)
